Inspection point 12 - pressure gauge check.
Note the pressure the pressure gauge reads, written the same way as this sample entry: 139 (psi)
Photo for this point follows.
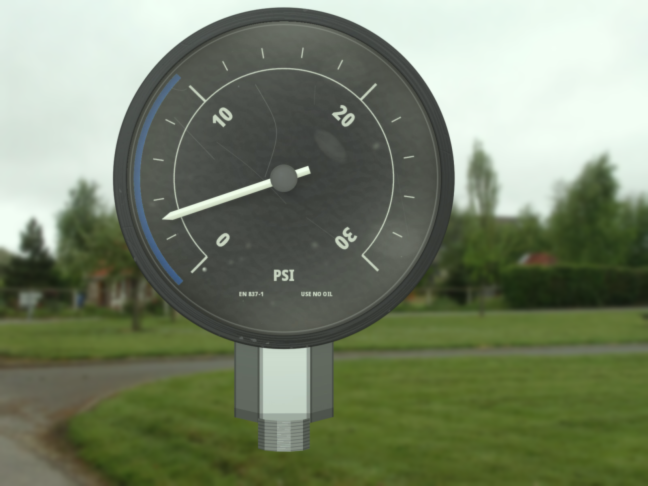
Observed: 3 (psi)
